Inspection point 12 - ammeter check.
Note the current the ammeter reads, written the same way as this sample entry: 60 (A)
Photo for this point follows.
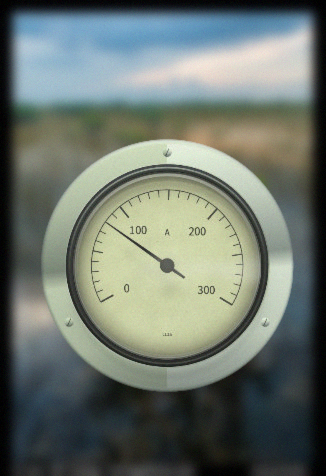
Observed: 80 (A)
